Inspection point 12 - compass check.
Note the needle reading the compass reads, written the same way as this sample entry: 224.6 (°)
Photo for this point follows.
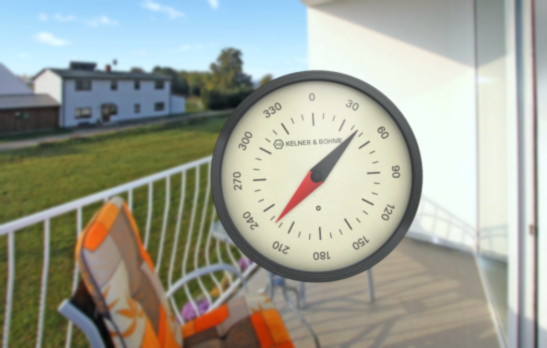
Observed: 225 (°)
